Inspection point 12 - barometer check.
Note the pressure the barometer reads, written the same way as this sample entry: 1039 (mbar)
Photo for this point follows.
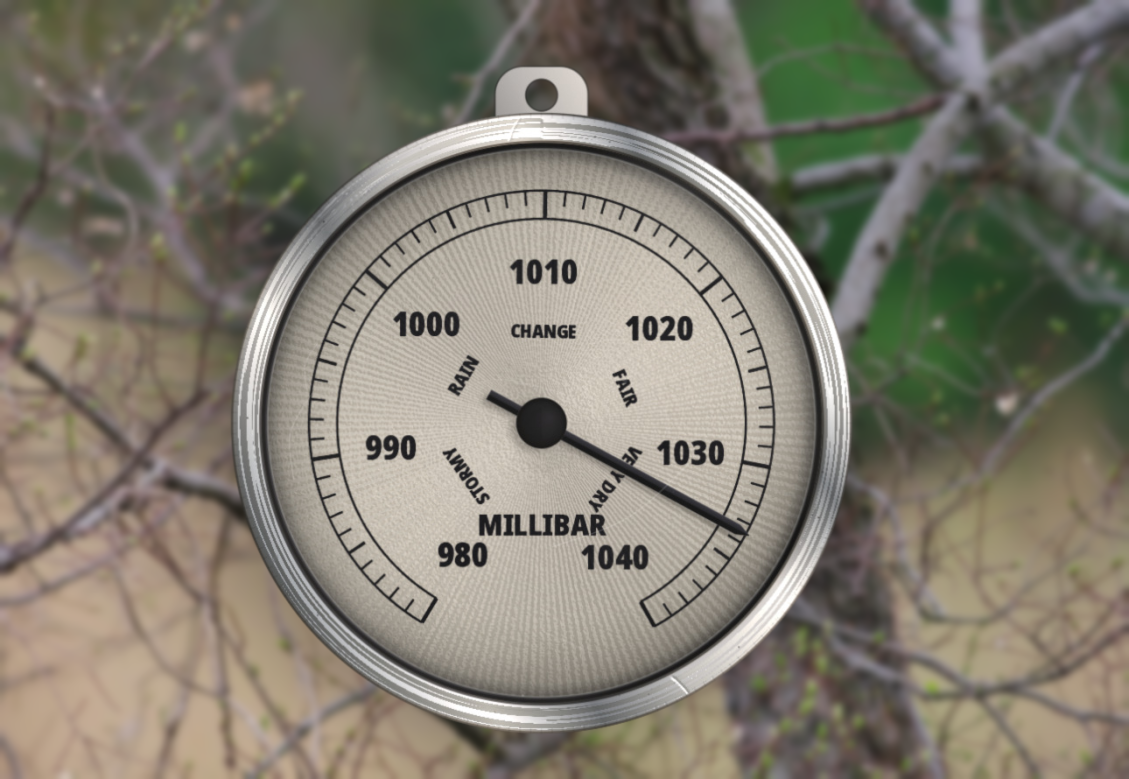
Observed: 1033.5 (mbar)
